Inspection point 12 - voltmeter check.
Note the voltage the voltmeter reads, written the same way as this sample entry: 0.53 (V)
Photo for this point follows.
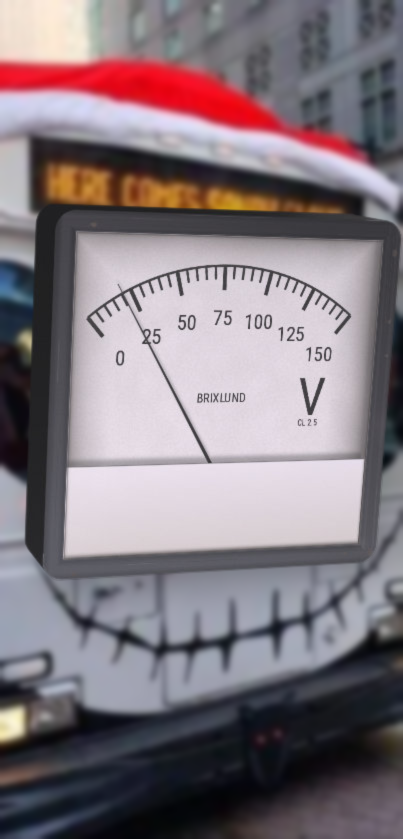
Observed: 20 (V)
